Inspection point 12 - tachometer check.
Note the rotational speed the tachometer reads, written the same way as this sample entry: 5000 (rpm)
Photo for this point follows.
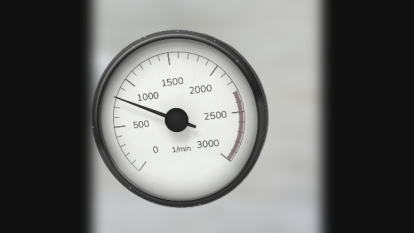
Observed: 800 (rpm)
